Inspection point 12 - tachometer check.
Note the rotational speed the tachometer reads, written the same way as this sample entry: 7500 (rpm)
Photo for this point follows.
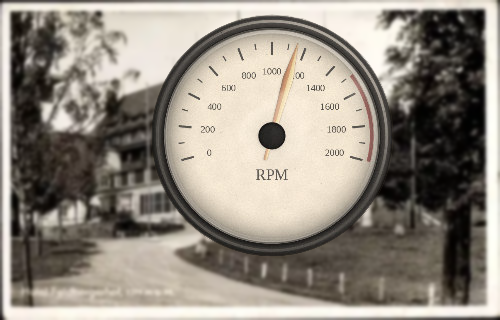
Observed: 1150 (rpm)
